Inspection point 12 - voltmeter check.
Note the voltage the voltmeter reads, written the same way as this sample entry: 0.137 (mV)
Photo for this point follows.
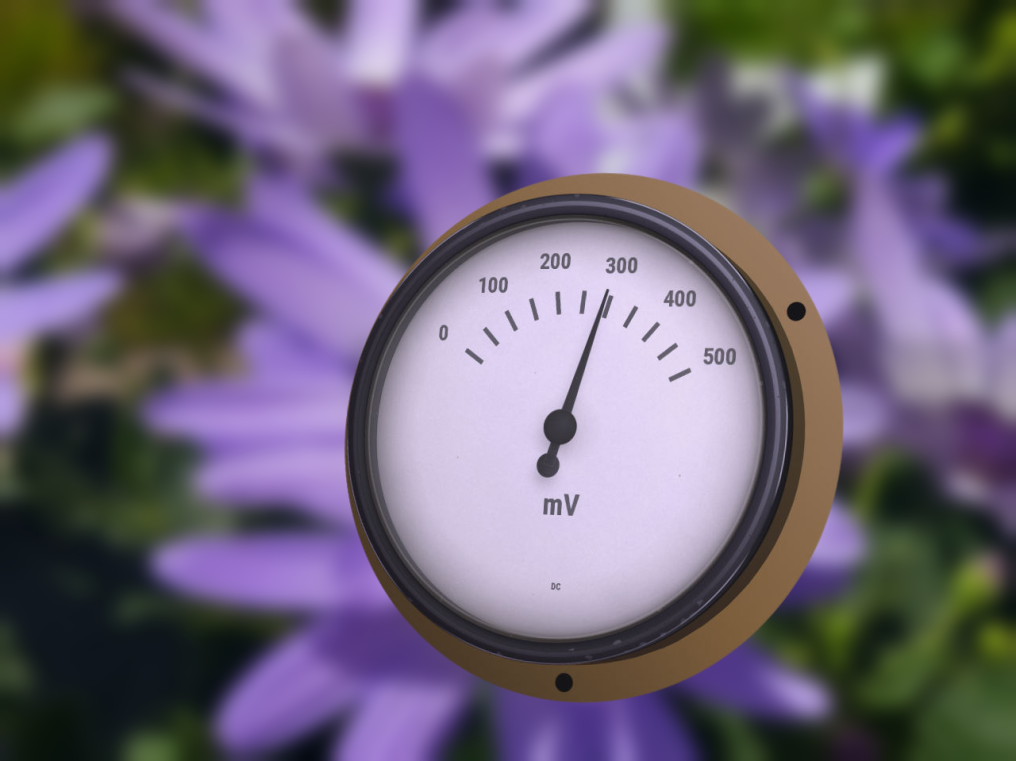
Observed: 300 (mV)
